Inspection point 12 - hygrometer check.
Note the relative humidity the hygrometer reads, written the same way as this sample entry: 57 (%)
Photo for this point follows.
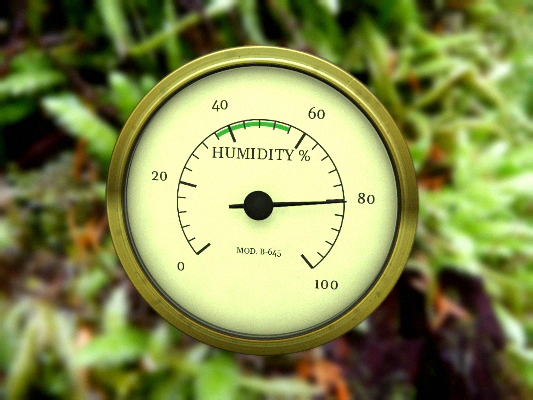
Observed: 80 (%)
